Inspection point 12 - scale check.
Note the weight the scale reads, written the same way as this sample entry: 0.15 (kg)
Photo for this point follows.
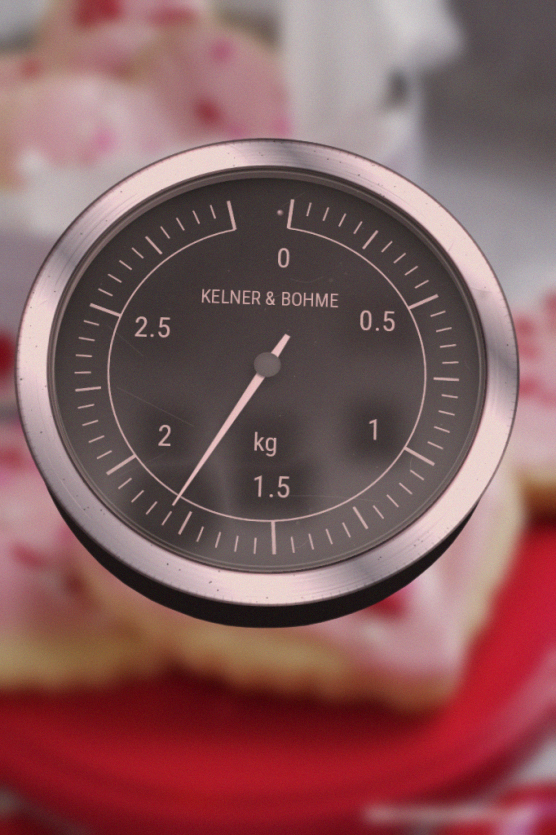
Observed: 1.8 (kg)
